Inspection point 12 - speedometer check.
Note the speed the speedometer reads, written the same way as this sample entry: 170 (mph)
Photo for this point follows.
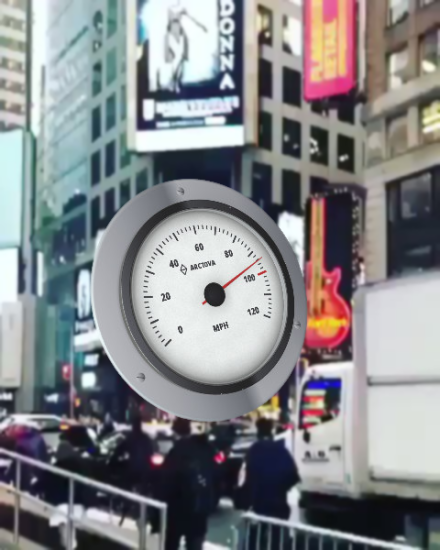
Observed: 94 (mph)
